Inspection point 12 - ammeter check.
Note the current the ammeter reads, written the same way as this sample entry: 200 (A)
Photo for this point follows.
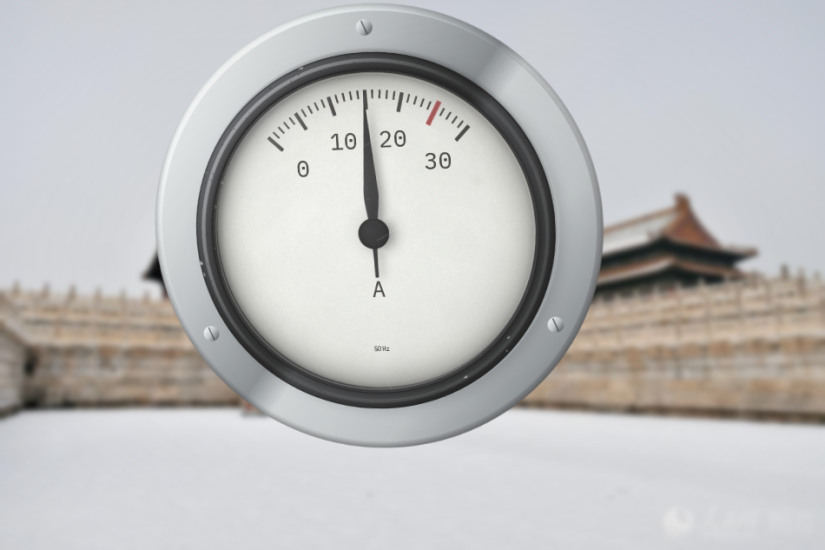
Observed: 15 (A)
